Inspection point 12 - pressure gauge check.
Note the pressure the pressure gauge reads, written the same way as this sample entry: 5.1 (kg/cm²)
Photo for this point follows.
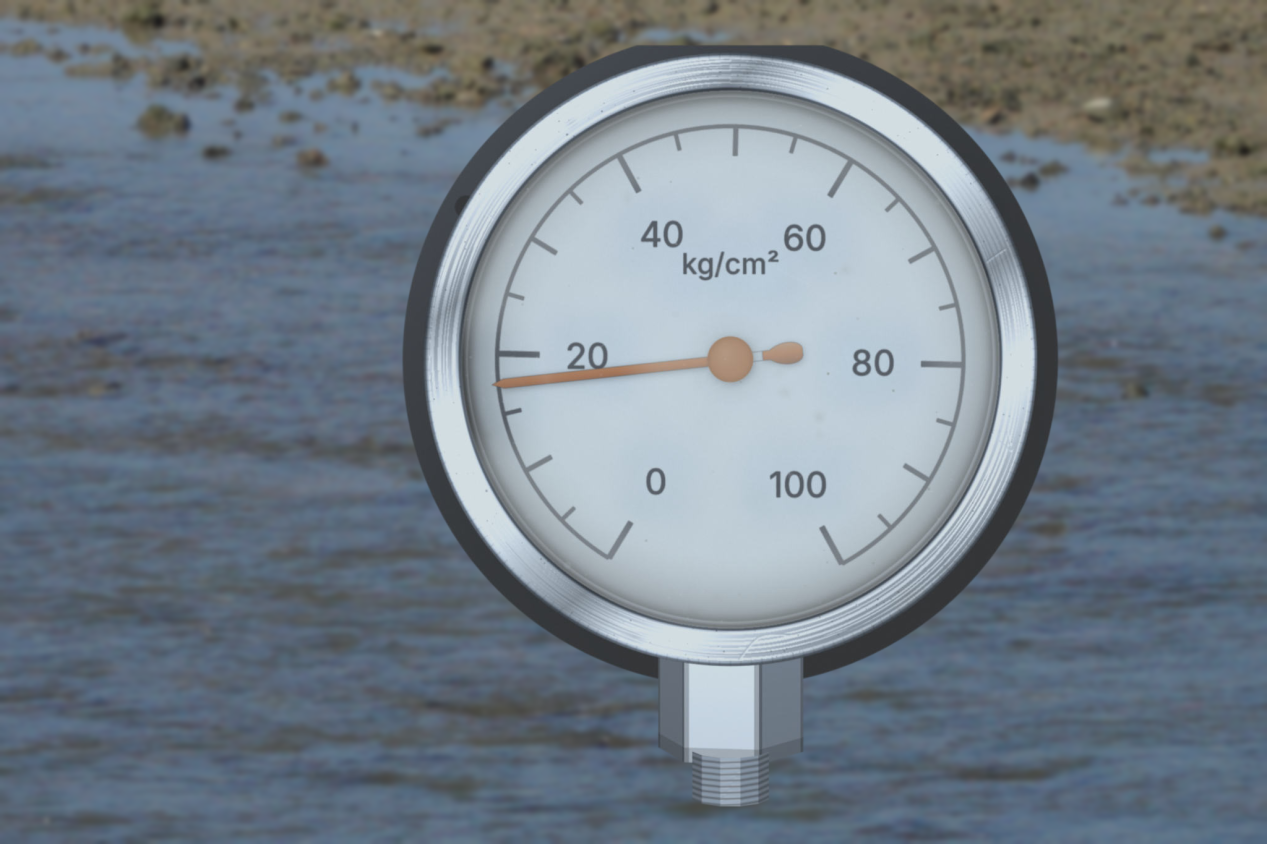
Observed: 17.5 (kg/cm²)
